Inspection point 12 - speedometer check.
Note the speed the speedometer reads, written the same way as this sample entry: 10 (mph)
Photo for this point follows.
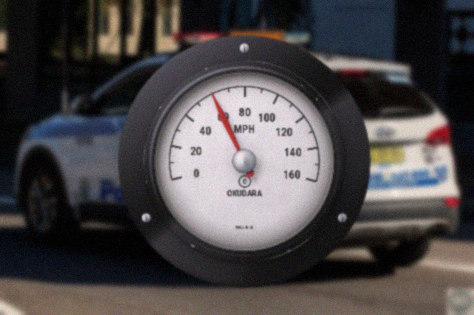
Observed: 60 (mph)
